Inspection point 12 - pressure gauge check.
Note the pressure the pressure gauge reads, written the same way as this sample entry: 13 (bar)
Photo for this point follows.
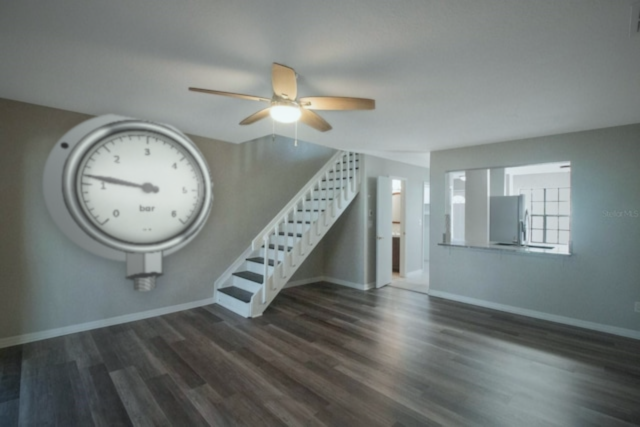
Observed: 1.2 (bar)
